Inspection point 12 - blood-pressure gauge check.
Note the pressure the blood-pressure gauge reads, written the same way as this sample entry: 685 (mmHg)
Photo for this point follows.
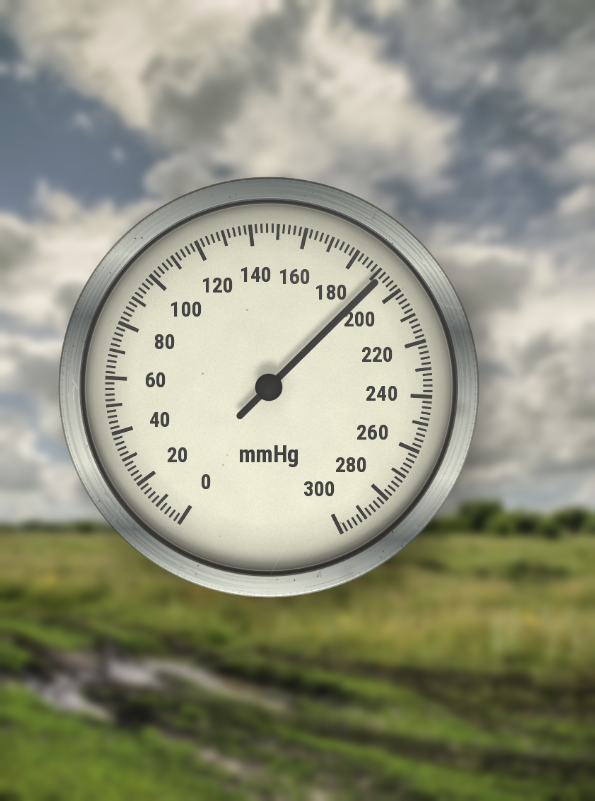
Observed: 192 (mmHg)
